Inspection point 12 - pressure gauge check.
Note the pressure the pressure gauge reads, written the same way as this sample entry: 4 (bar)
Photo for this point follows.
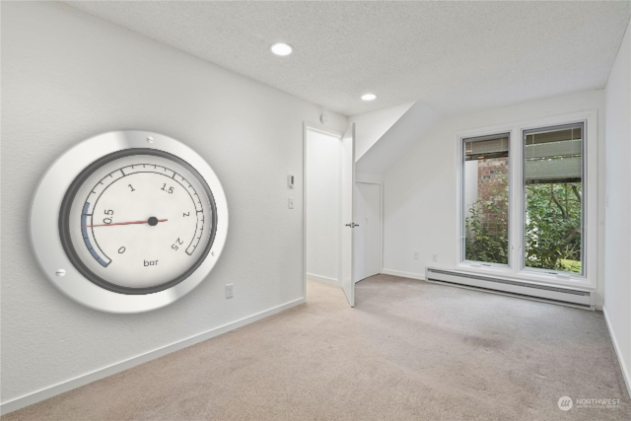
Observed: 0.4 (bar)
